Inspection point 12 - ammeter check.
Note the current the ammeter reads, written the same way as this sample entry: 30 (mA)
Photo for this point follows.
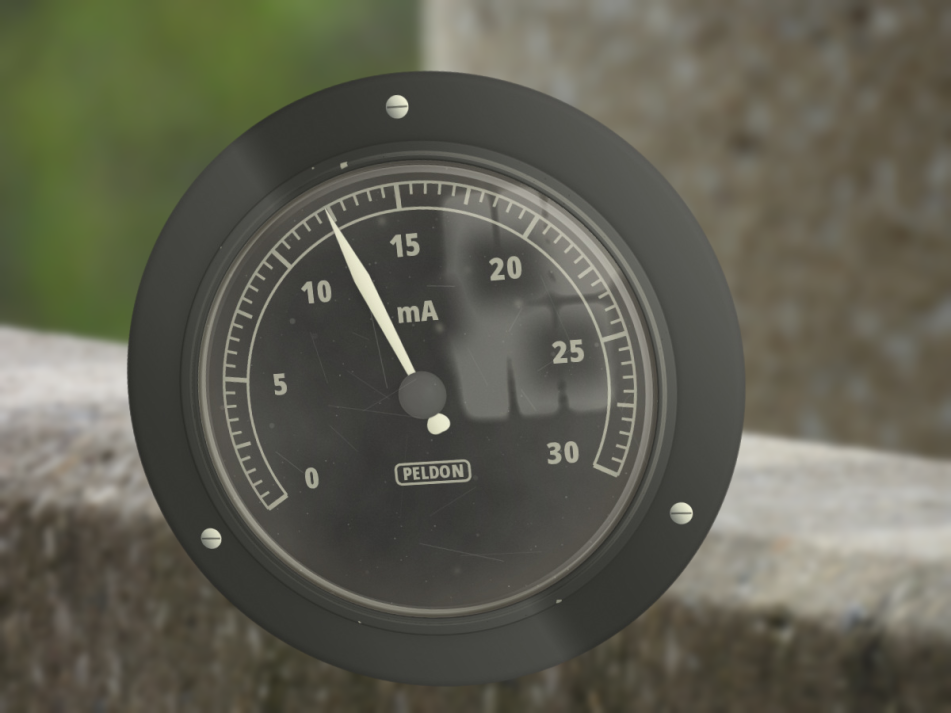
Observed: 12.5 (mA)
